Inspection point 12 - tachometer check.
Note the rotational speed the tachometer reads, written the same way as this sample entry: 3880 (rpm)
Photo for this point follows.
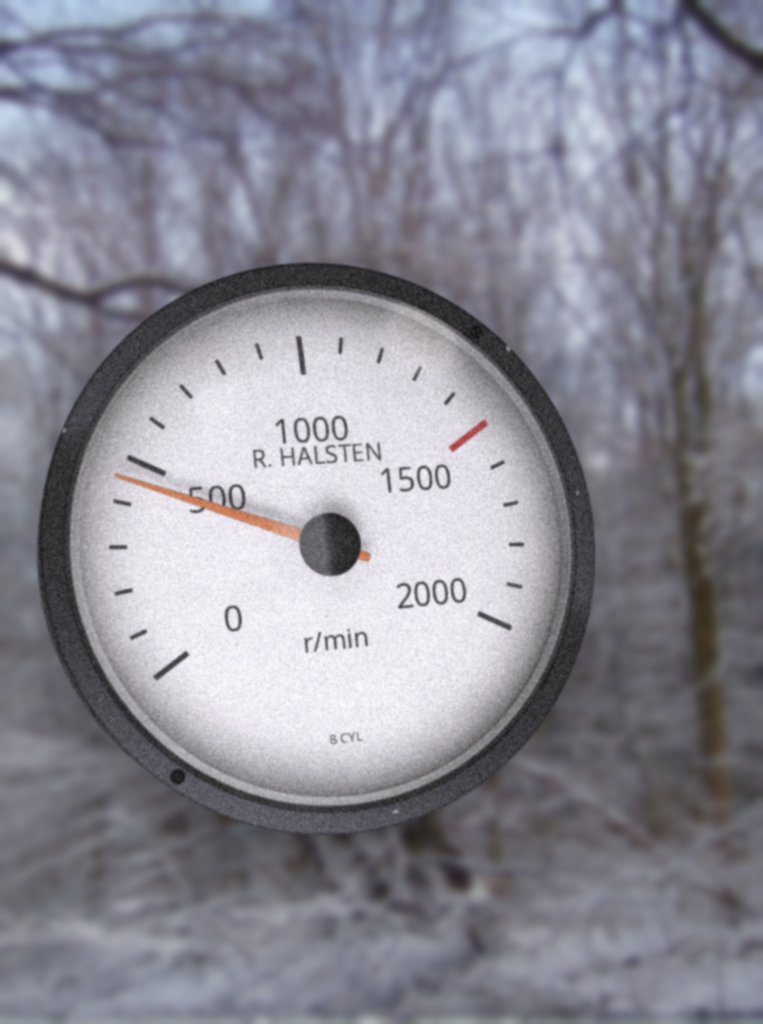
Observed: 450 (rpm)
